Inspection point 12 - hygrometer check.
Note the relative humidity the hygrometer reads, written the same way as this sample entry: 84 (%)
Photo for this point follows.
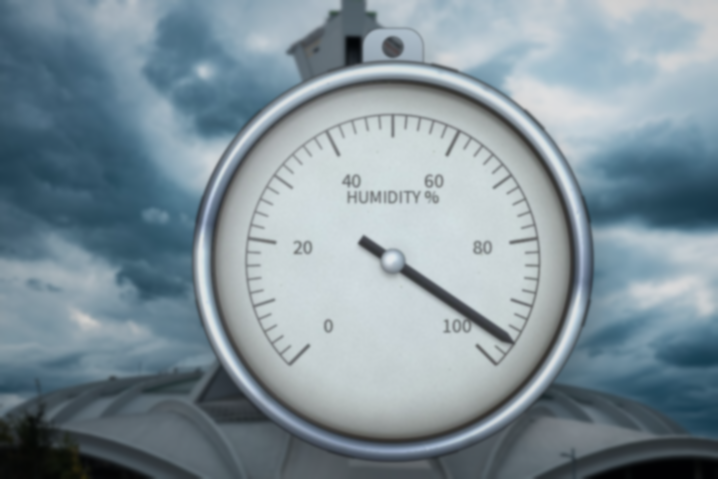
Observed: 96 (%)
